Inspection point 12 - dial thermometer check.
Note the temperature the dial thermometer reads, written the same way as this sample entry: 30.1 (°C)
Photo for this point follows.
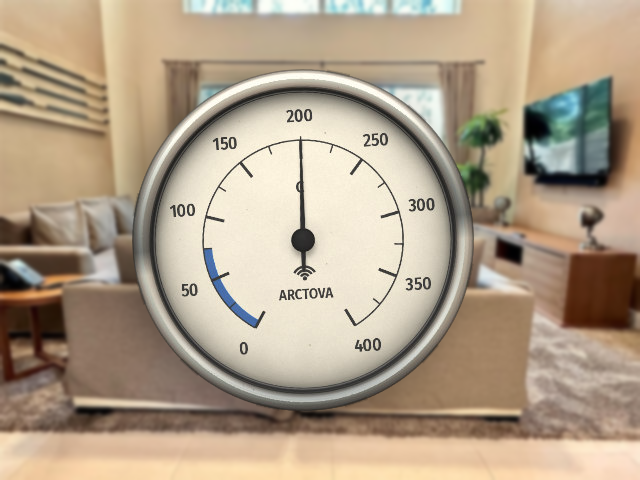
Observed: 200 (°C)
